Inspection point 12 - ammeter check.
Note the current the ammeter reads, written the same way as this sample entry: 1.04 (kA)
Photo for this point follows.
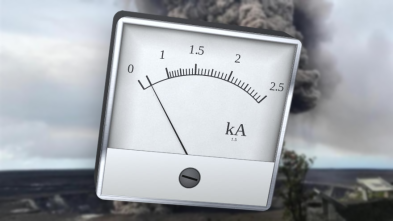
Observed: 0.5 (kA)
